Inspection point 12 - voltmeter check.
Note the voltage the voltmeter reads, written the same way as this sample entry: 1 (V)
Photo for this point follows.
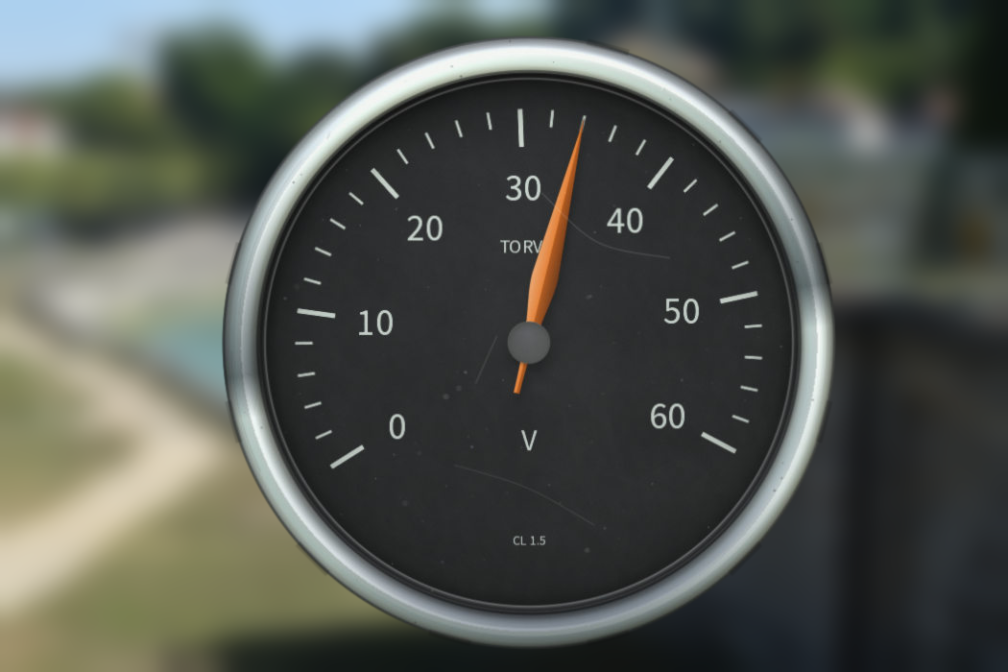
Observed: 34 (V)
